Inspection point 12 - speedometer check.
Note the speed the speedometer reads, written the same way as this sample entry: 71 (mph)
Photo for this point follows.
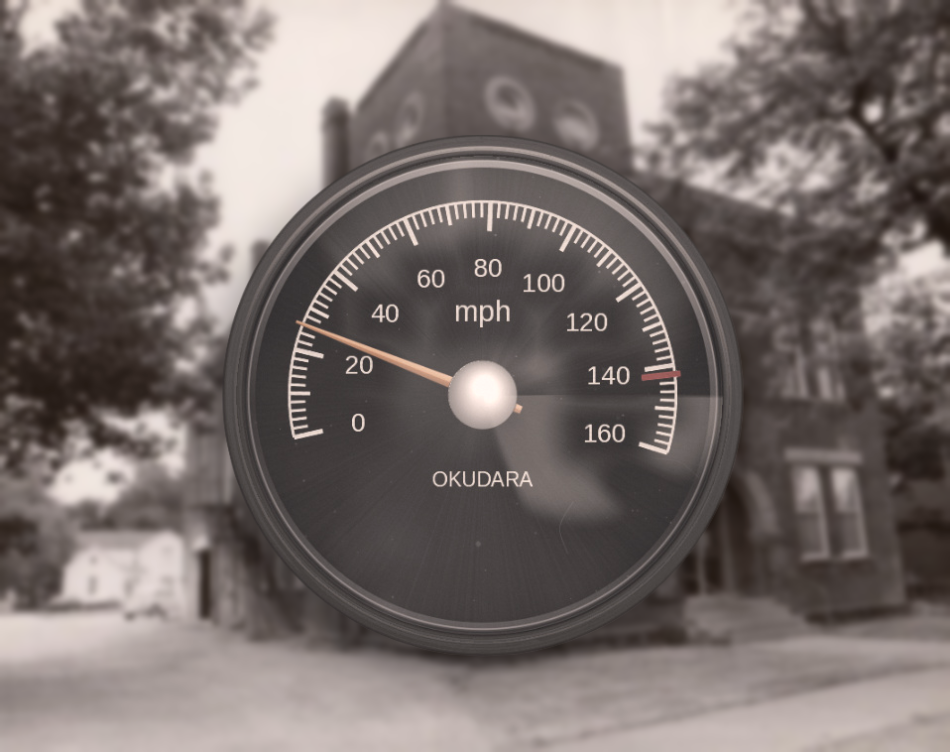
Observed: 26 (mph)
